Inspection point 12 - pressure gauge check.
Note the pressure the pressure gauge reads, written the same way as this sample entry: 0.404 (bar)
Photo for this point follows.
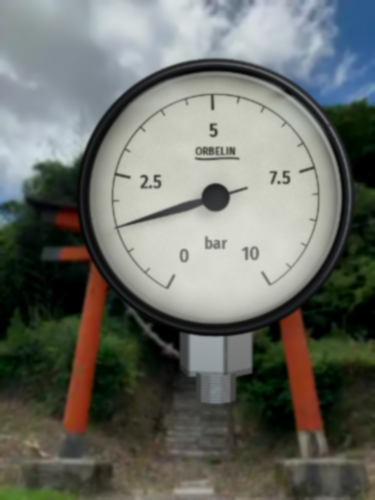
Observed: 1.5 (bar)
